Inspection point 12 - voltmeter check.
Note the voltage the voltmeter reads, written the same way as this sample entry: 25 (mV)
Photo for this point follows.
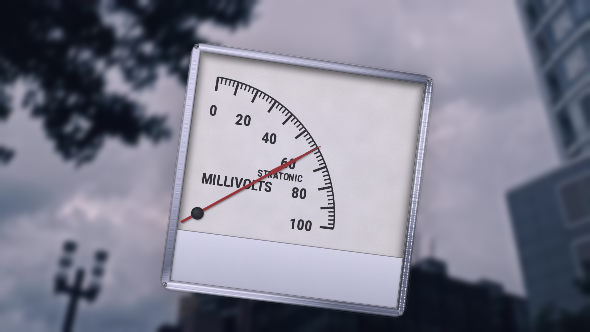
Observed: 60 (mV)
